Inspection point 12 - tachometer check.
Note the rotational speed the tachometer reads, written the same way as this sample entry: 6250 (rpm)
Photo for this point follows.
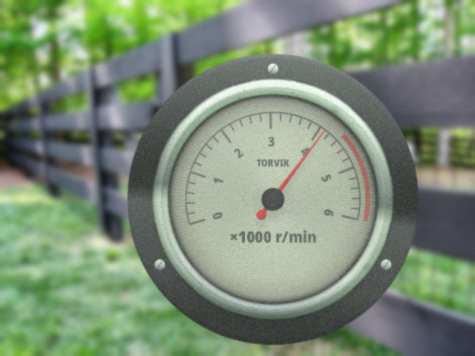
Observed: 4100 (rpm)
